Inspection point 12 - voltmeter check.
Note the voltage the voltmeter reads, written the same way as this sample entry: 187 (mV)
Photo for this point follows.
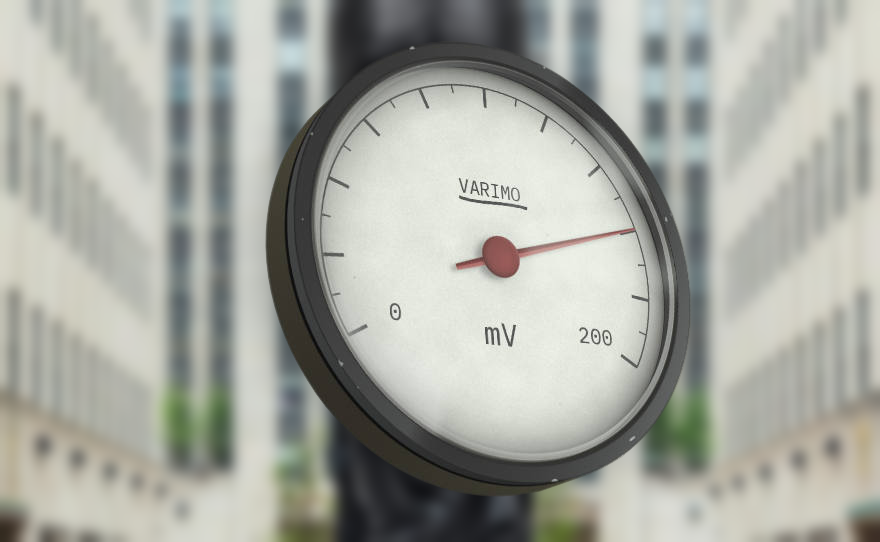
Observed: 160 (mV)
